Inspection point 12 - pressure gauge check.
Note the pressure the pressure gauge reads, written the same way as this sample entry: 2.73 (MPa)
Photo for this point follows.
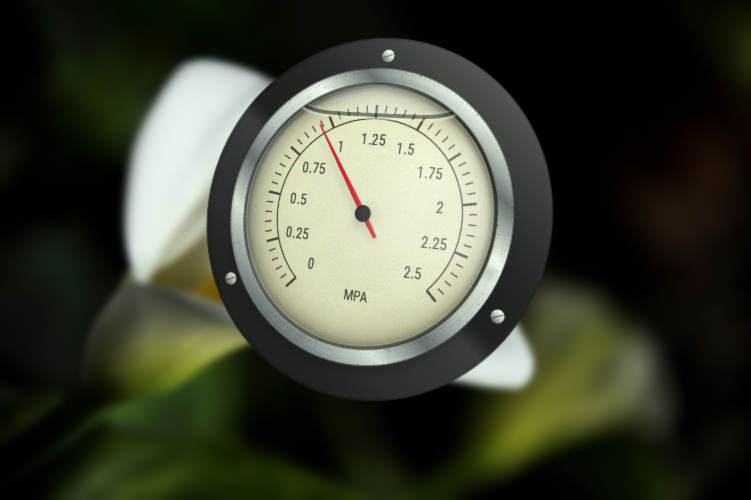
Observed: 0.95 (MPa)
